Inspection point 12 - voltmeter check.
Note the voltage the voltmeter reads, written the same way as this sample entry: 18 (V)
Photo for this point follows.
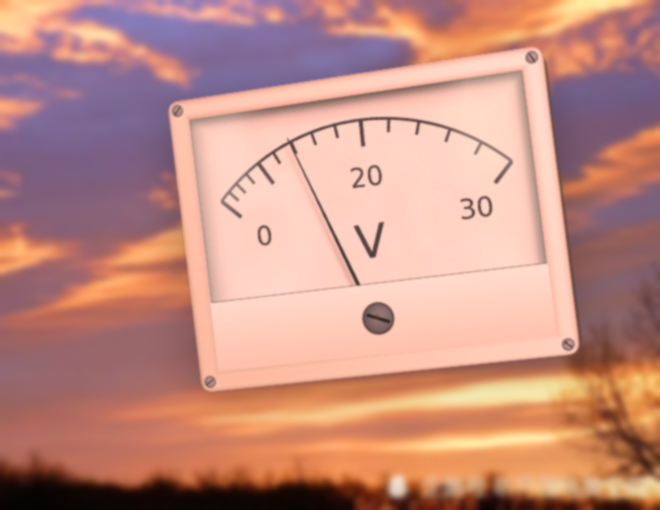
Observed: 14 (V)
